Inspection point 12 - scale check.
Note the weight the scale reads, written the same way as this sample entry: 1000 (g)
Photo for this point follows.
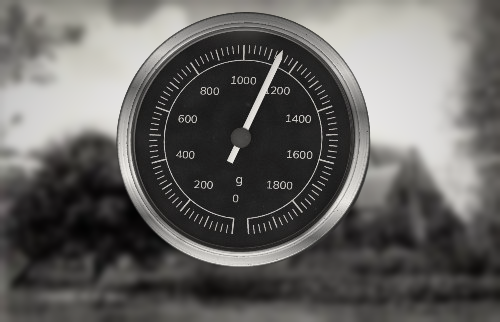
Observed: 1140 (g)
